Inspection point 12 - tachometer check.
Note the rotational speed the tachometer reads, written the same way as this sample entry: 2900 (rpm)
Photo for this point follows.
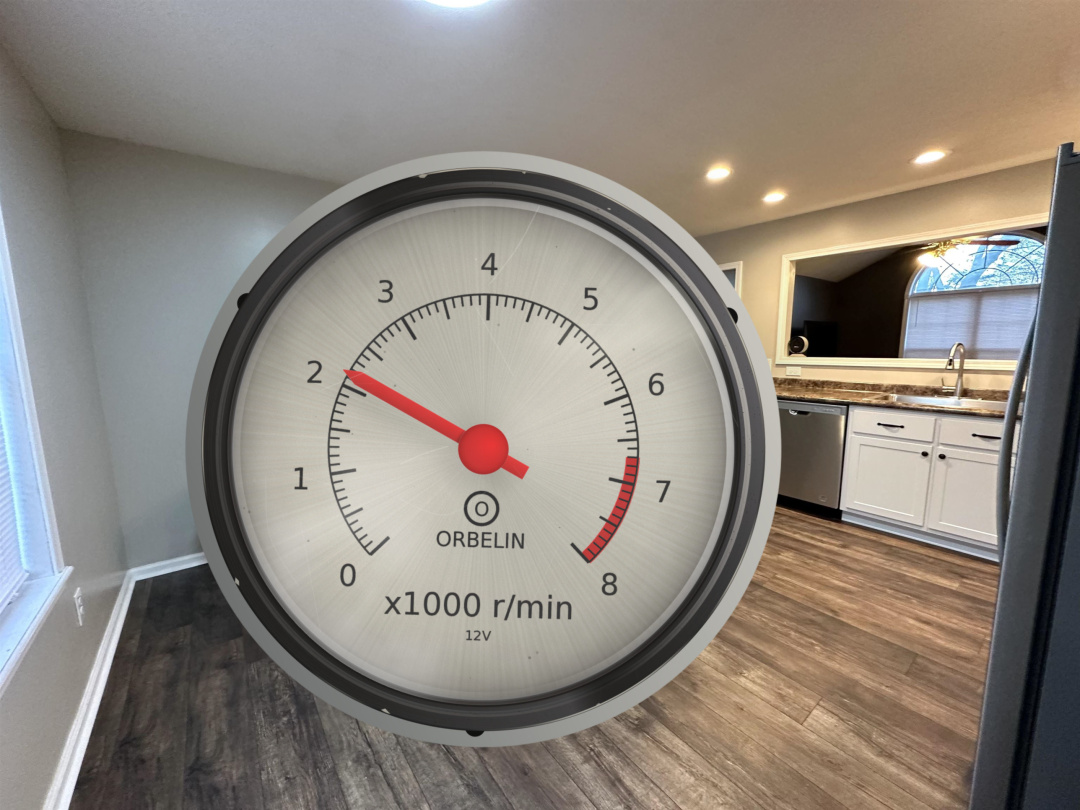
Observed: 2150 (rpm)
